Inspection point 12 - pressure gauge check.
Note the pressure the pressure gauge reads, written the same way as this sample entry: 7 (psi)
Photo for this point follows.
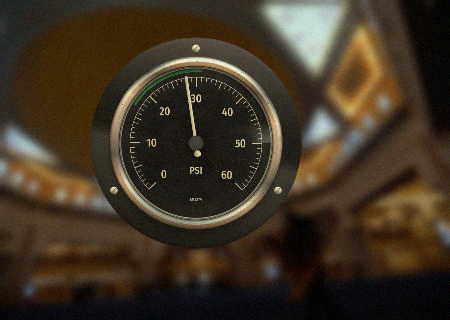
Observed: 28 (psi)
